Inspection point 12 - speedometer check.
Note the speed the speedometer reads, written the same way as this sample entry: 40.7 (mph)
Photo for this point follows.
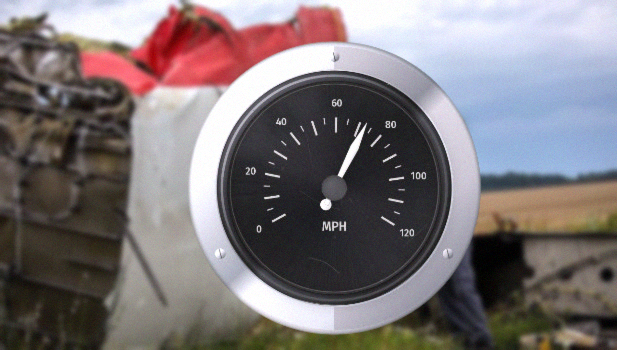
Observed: 72.5 (mph)
